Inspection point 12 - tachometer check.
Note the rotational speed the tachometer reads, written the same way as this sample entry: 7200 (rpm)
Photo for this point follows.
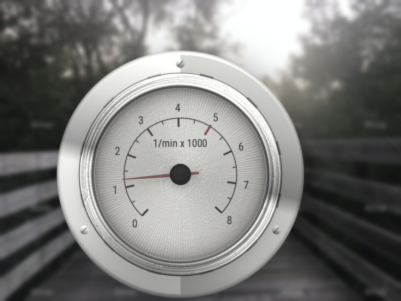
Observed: 1250 (rpm)
